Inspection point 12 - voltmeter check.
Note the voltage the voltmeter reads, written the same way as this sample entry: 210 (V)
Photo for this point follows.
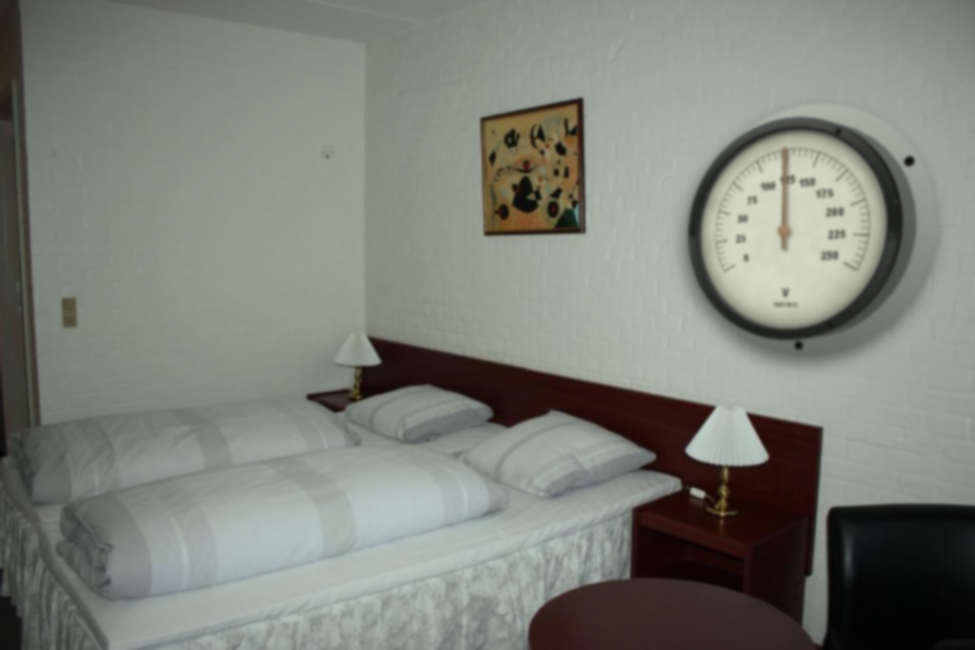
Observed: 125 (V)
